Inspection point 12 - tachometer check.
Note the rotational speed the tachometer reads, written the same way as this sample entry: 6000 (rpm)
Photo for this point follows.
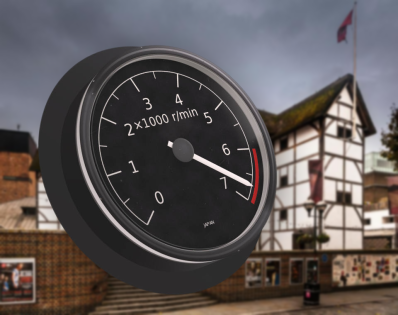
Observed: 6750 (rpm)
